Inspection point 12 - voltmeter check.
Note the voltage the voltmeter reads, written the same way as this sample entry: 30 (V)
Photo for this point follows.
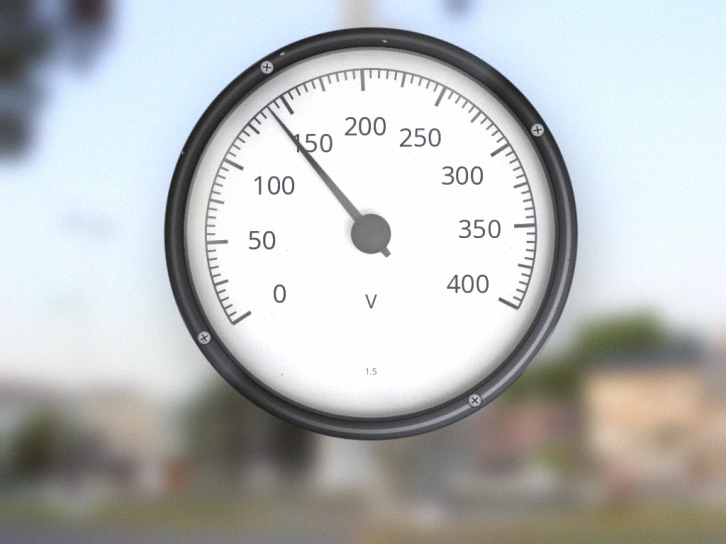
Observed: 140 (V)
